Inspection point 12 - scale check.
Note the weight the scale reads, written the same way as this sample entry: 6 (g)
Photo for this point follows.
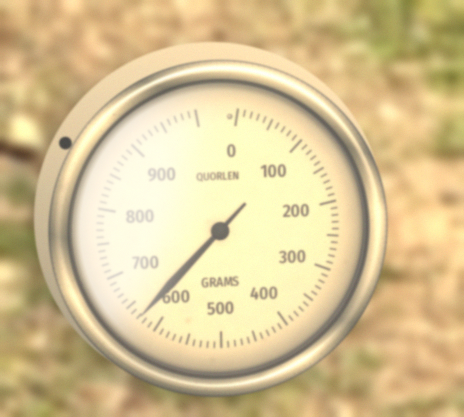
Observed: 630 (g)
